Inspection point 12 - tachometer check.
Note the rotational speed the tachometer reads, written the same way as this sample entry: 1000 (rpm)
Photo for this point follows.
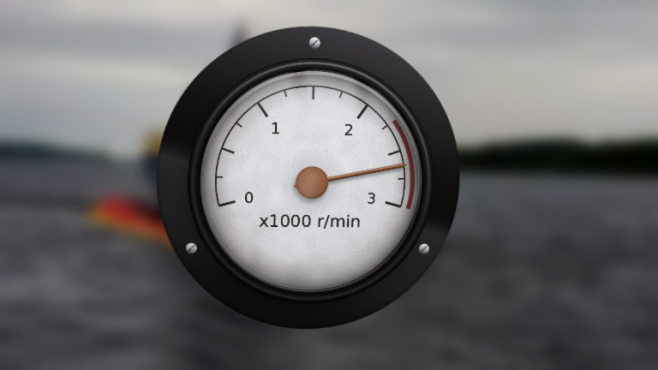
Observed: 2625 (rpm)
